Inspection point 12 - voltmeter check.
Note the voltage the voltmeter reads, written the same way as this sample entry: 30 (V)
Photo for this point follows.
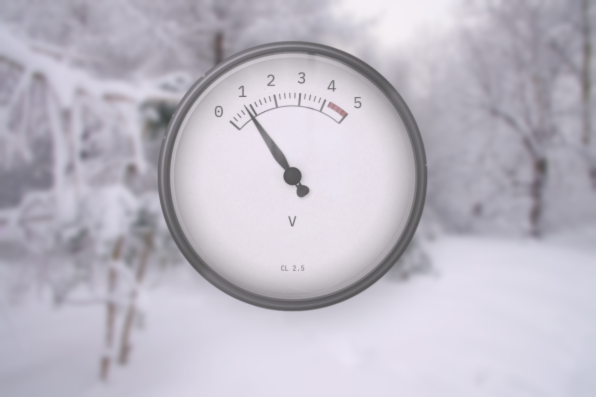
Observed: 0.8 (V)
